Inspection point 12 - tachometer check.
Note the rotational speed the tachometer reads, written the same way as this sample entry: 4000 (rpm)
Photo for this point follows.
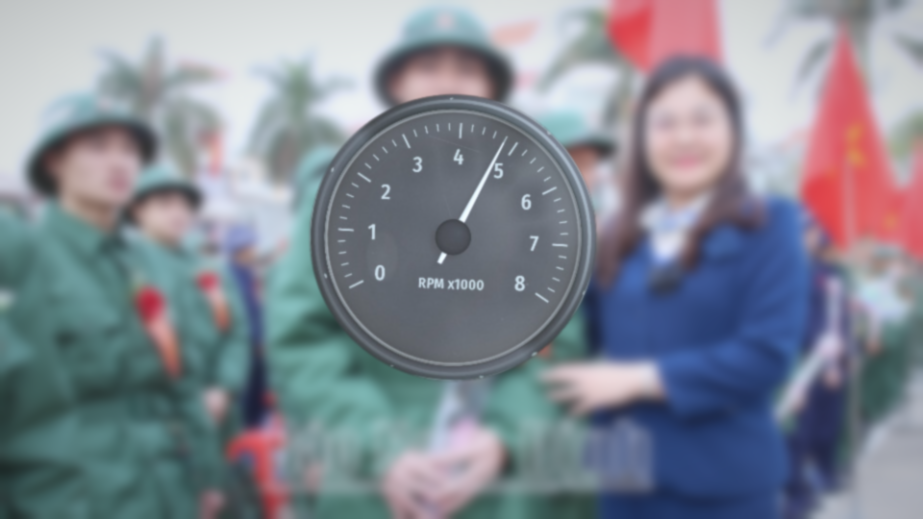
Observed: 4800 (rpm)
